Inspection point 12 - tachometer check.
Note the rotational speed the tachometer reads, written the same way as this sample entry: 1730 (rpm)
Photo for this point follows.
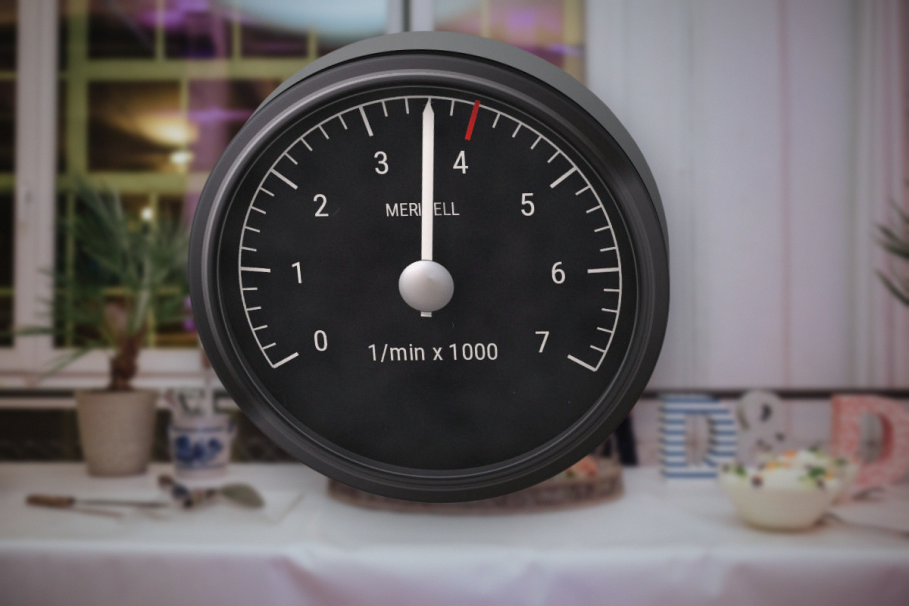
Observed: 3600 (rpm)
